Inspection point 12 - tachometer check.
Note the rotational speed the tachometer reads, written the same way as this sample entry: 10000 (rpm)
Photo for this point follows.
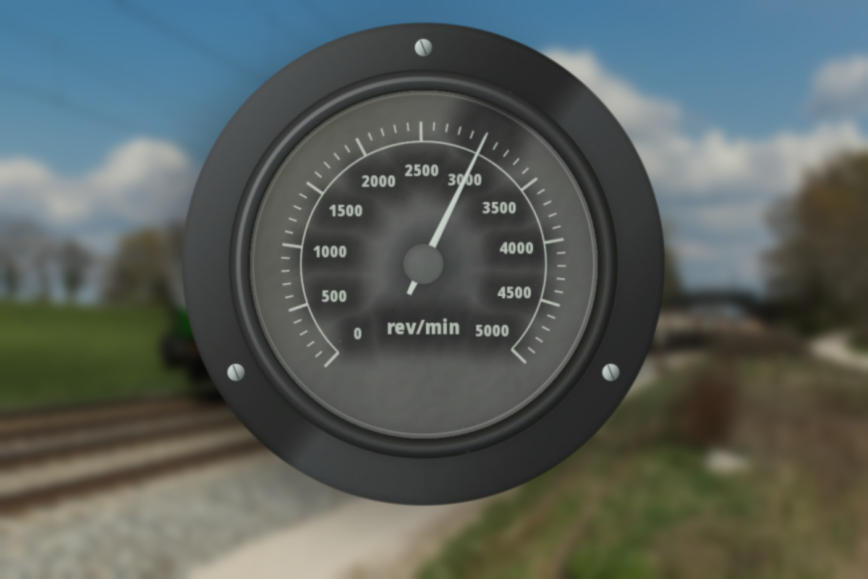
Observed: 3000 (rpm)
